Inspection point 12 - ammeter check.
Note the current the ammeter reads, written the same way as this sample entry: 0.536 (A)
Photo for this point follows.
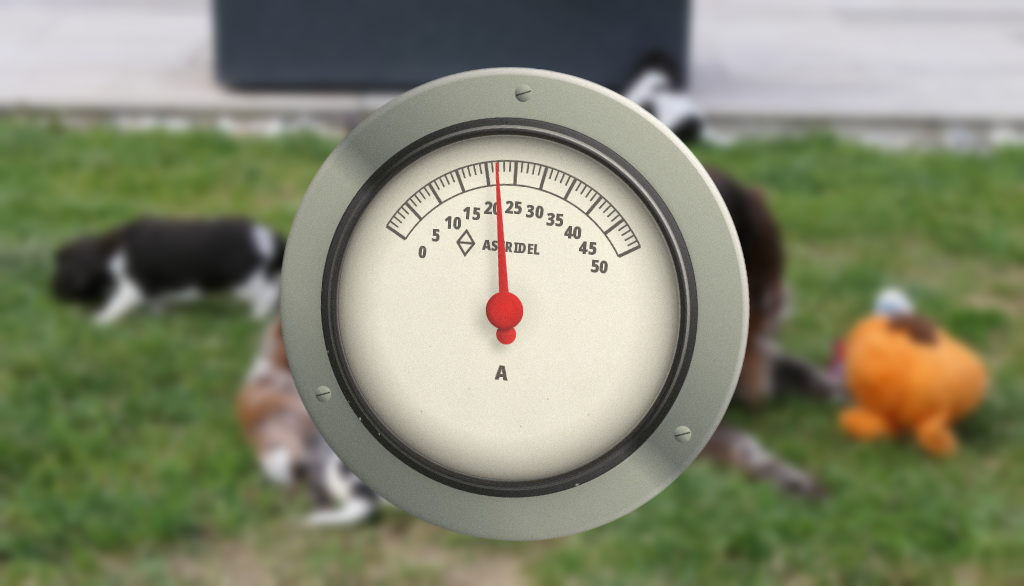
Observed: 22 (A)
